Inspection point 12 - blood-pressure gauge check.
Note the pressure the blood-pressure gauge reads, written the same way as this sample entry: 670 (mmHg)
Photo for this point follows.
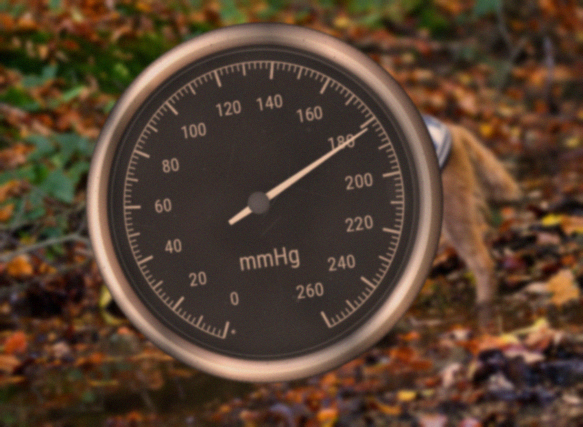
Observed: 182 (mmHg)
